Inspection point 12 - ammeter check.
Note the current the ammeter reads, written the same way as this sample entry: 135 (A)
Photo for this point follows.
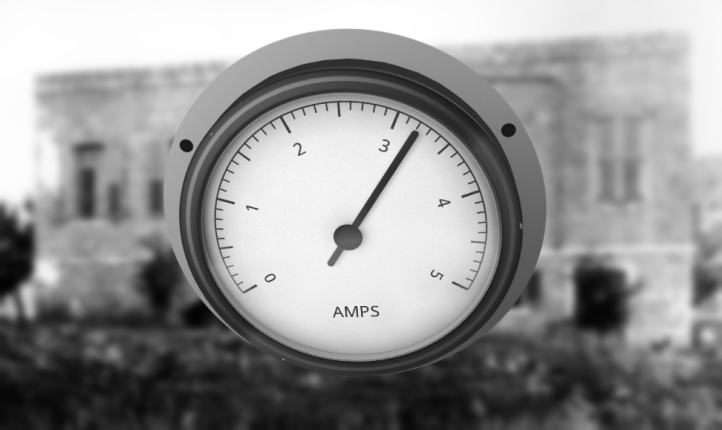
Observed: 3.2 (A)
